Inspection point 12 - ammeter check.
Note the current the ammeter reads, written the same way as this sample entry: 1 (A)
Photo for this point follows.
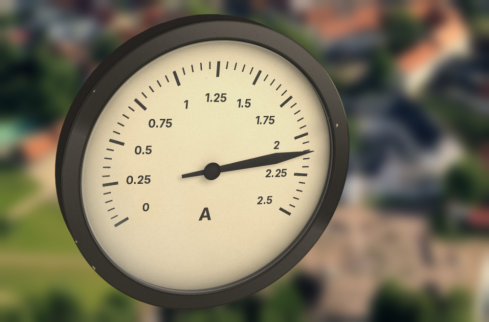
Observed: 2.1 (A)
